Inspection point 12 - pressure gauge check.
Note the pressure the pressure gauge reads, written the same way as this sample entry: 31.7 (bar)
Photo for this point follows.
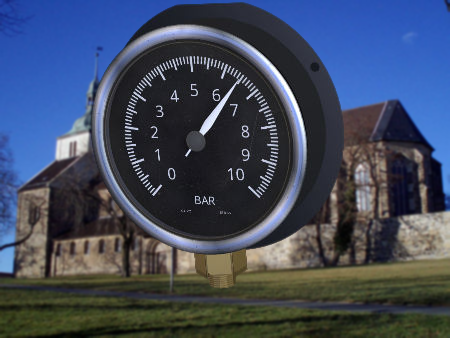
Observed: 6.5 (bar)
